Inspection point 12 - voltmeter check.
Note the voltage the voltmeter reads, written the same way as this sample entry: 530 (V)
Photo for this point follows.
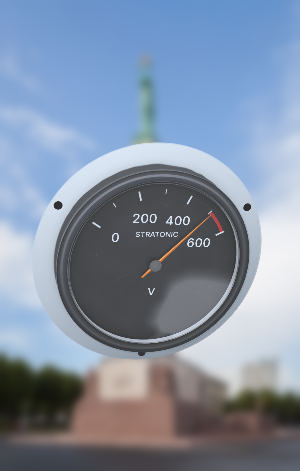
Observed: 500 (V)
